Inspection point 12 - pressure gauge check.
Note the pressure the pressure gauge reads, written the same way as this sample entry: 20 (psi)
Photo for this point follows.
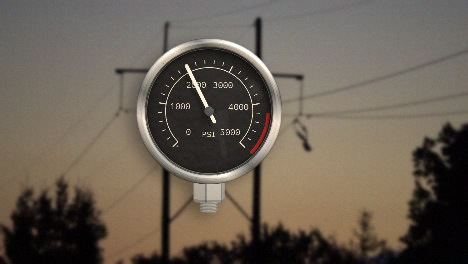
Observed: 2000 (psi)
